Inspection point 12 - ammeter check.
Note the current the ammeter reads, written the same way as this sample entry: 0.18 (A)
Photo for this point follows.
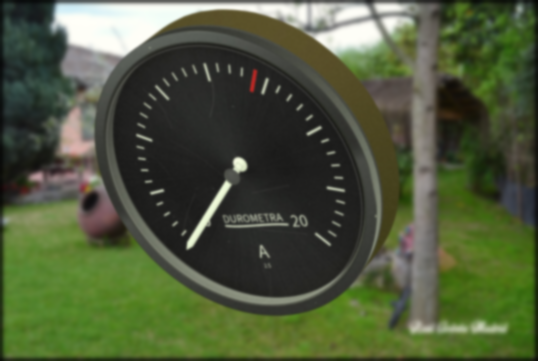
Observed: 0 (A)
